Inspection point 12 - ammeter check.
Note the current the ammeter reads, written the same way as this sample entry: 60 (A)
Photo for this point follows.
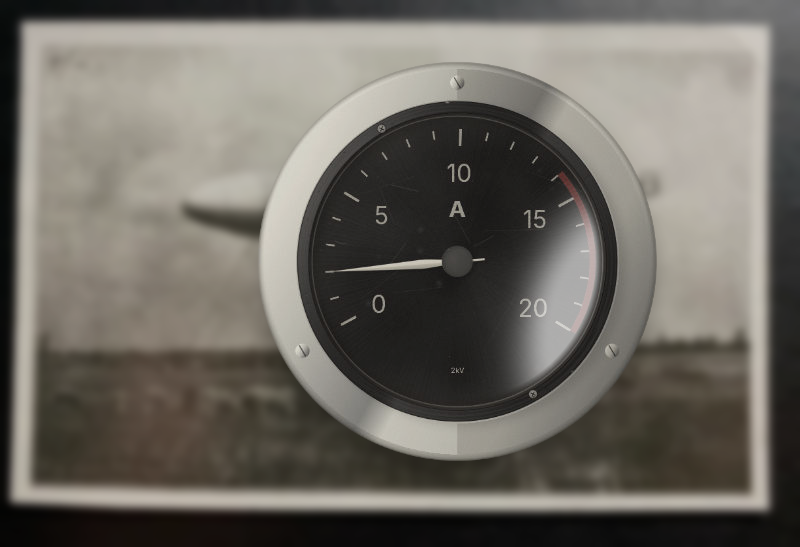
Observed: 2 (A)
